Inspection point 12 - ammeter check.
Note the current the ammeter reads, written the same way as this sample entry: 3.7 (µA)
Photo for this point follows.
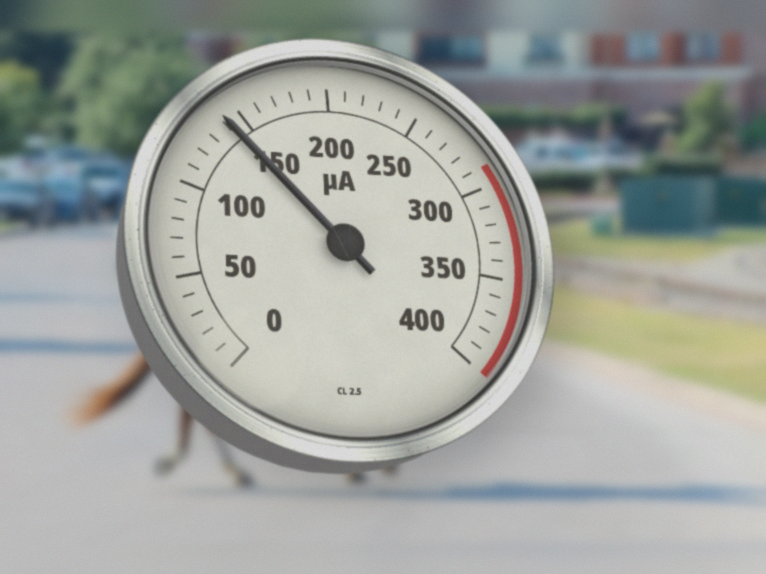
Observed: 140 (µA)
